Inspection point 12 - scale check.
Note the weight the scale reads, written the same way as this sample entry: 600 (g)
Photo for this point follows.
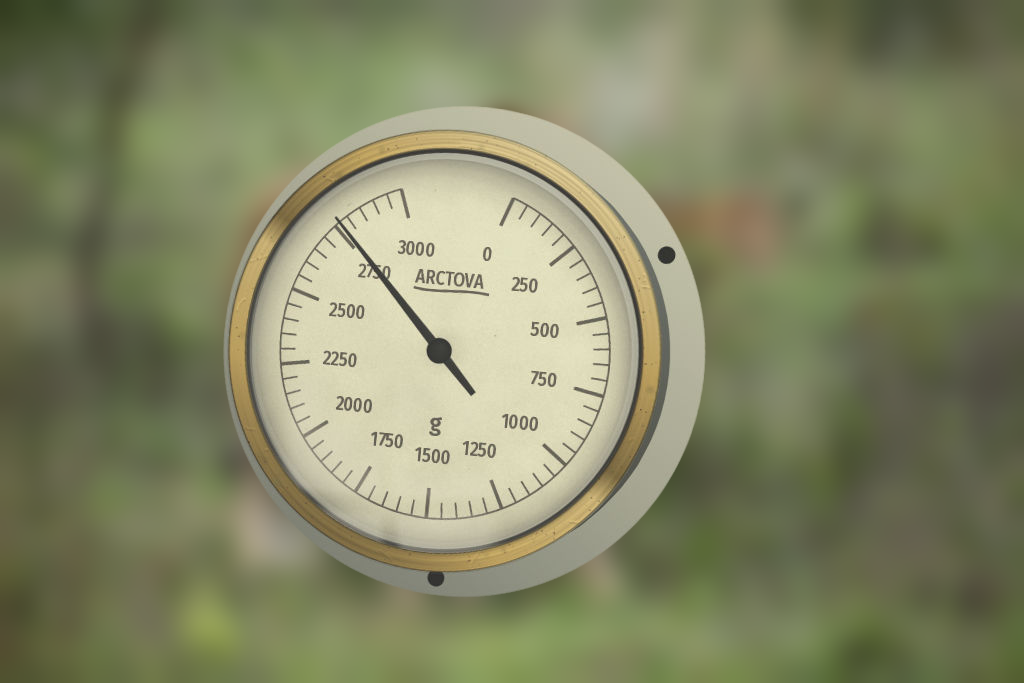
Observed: 2775 (g)
